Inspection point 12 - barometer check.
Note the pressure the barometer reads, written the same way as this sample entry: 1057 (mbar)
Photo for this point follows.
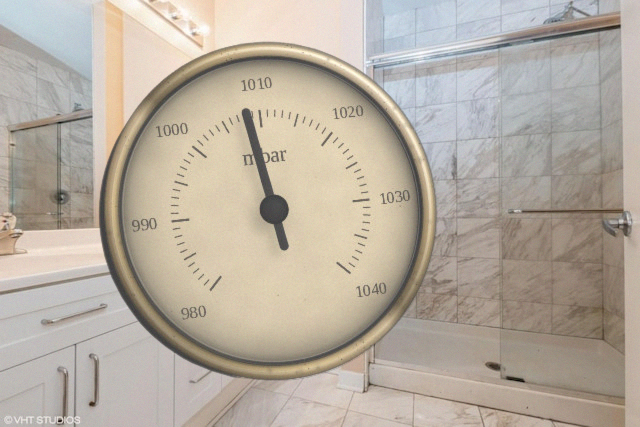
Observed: 1008 (mbar)
